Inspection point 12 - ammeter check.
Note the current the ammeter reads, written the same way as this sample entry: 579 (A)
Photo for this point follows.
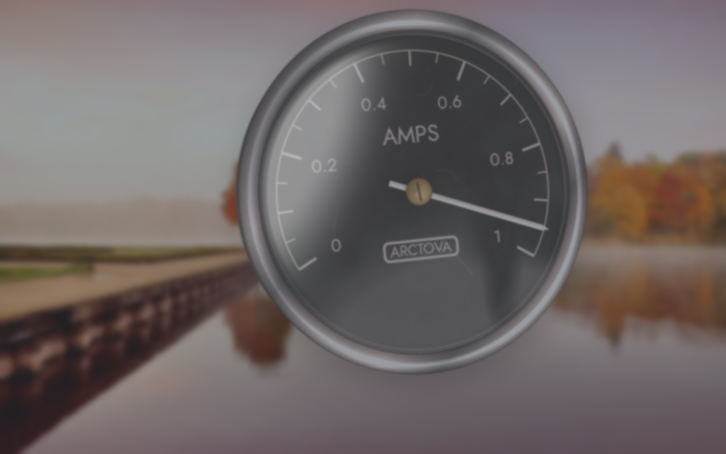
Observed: 0.95 (A)
